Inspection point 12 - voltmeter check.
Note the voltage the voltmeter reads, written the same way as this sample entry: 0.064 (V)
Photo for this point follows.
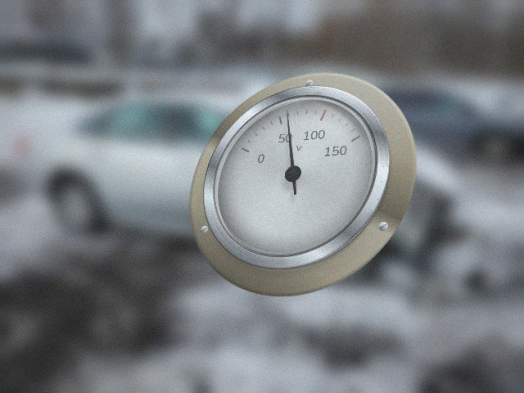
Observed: 60 (V)
